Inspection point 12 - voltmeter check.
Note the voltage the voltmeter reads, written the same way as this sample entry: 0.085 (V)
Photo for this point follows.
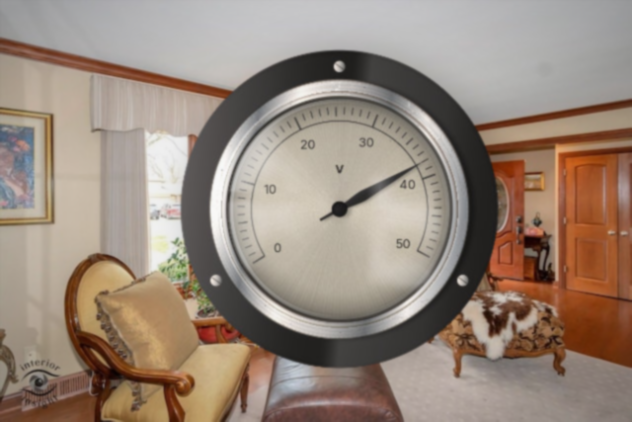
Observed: 38 (V)
